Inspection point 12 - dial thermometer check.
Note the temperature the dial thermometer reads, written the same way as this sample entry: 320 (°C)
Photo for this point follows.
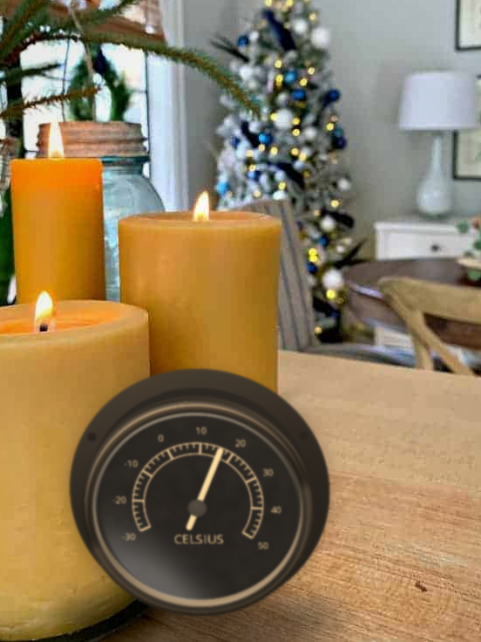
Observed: 16 (°C)
